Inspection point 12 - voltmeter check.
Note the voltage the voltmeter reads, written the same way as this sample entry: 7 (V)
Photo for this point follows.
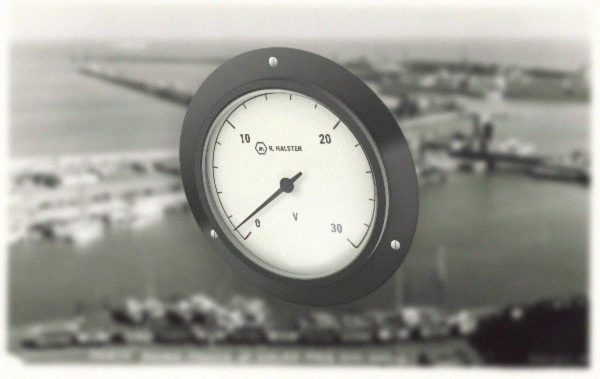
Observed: 1 (V)
